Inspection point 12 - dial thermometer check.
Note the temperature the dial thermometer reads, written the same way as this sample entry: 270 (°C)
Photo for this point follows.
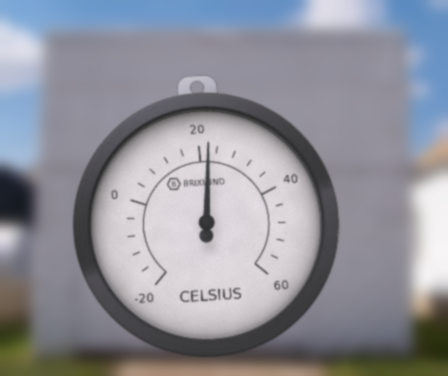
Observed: 22 (°C)
